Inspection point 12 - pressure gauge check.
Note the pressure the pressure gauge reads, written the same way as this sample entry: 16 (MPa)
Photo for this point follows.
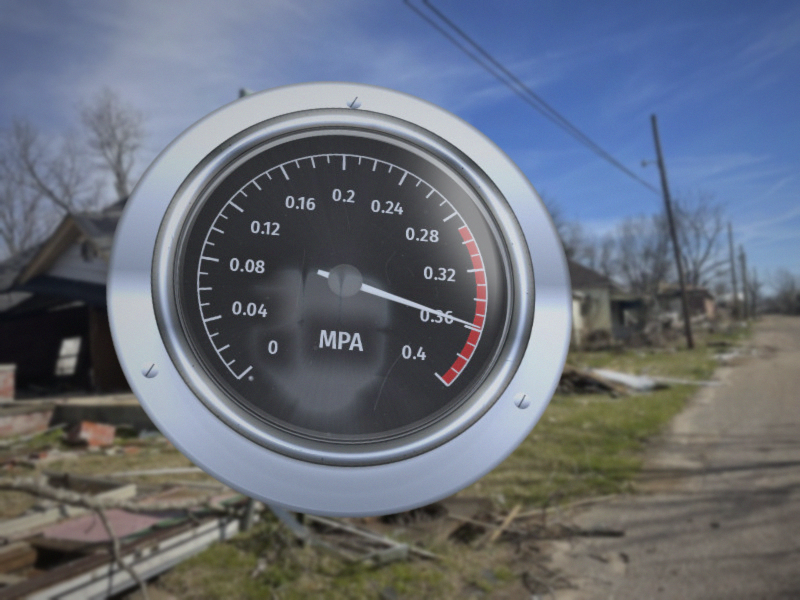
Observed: 0.36 (MPa)
